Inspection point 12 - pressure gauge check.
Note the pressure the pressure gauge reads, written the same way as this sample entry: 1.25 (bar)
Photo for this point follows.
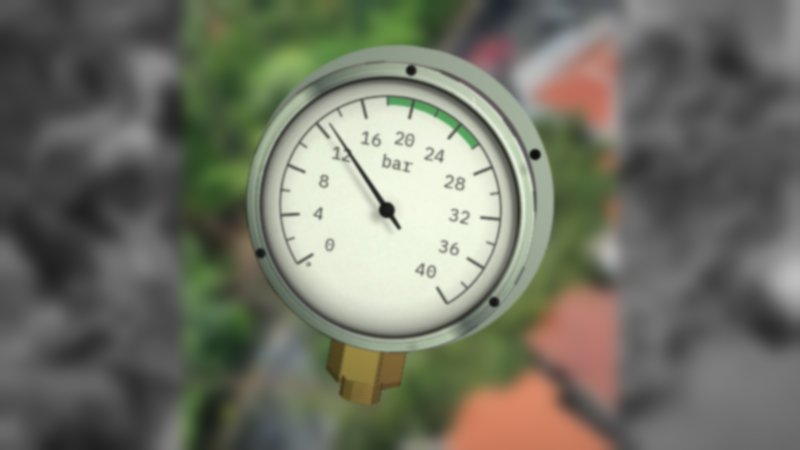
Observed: 13 (bar)
